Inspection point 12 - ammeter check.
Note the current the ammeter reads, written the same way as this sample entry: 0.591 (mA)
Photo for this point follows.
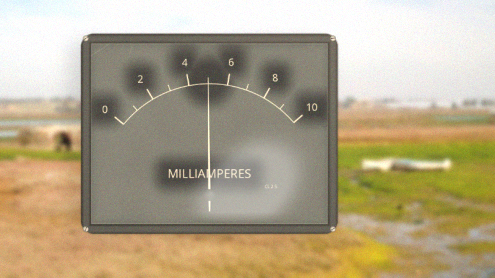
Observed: 5 (mA)
